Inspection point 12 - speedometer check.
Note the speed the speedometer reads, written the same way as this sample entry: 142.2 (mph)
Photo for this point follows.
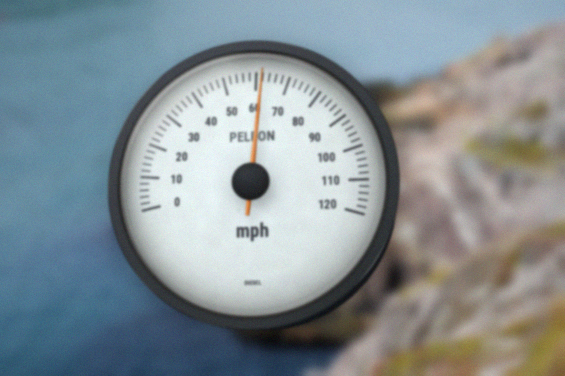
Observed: 62 (mph)
